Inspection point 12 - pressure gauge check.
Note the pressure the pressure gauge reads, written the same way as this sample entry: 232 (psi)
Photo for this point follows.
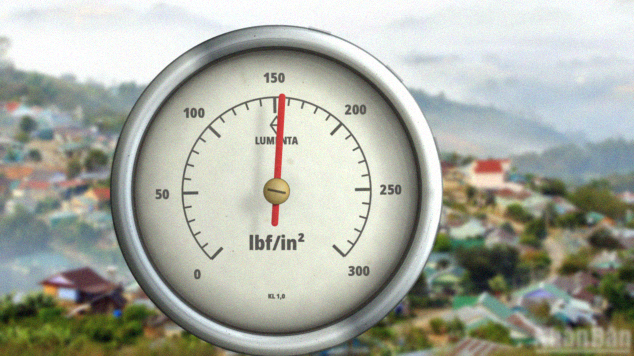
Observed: 155 (psi)
